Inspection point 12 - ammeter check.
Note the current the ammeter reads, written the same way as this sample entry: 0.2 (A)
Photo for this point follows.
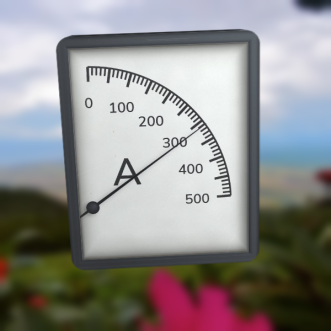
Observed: 310 (A)
